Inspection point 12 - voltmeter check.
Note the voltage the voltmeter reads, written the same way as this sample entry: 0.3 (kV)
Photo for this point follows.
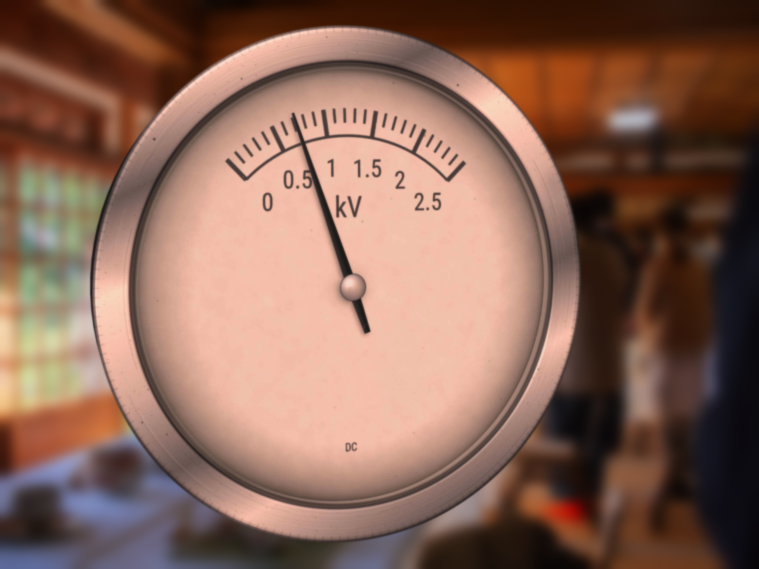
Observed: 0.7 (kV)
